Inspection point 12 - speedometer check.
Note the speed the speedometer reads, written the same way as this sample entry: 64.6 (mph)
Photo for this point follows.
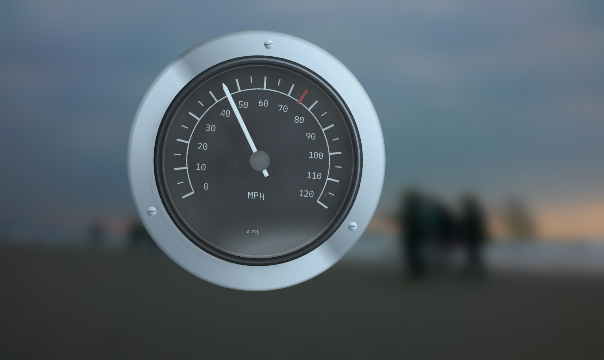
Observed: 45 (mph)
